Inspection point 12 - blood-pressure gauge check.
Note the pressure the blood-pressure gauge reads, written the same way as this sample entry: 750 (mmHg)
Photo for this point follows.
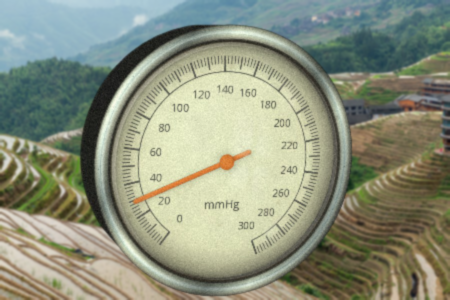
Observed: 30 (mmHg)
